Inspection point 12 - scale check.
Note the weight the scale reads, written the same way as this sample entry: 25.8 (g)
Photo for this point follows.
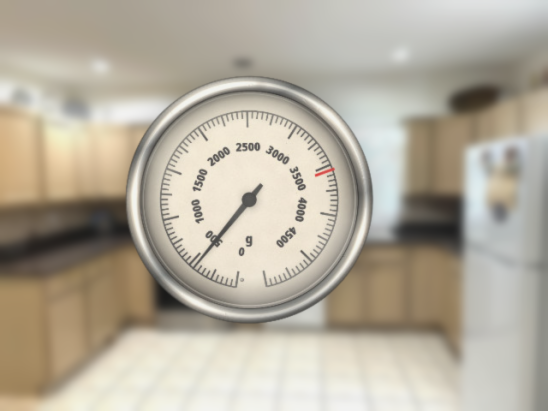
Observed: 450 (g)
